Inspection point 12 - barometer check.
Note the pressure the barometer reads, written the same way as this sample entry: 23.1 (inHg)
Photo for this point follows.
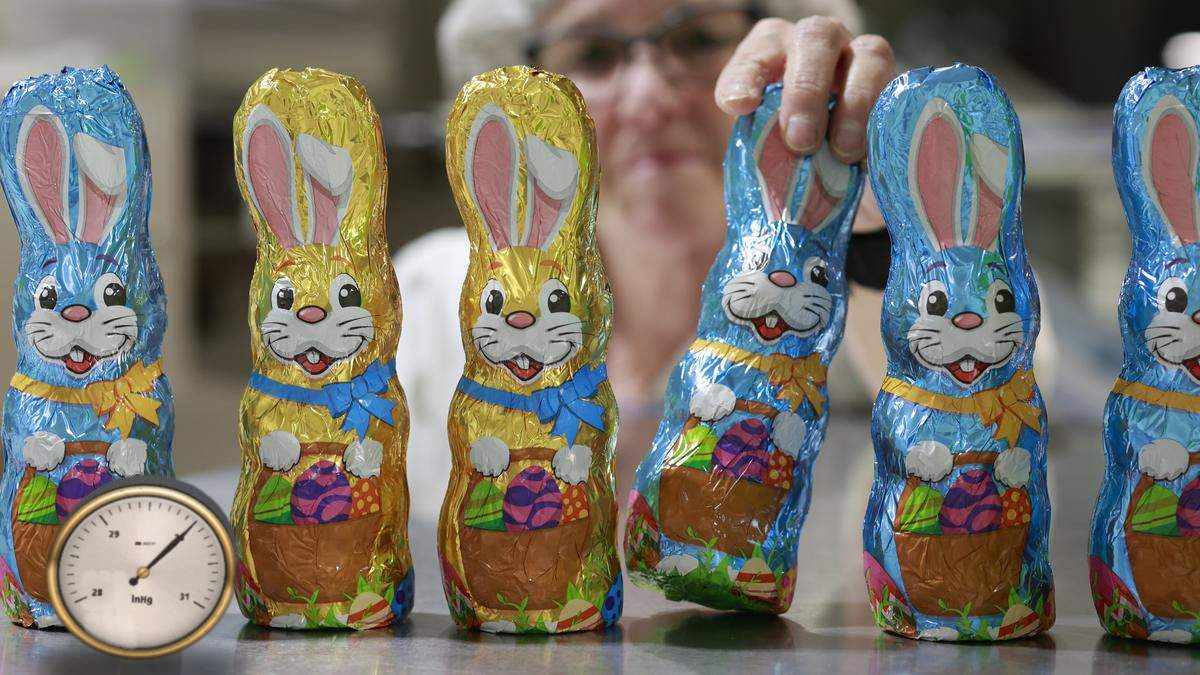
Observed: 30 (inHg)
